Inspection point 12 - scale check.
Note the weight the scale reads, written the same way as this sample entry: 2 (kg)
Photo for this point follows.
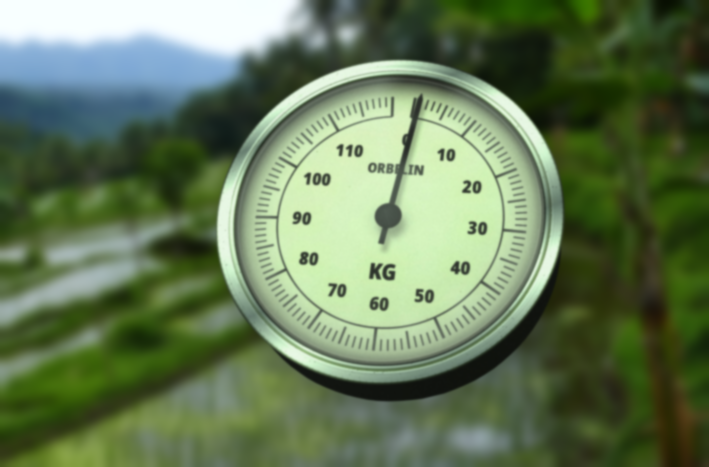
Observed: 1 (kg)
